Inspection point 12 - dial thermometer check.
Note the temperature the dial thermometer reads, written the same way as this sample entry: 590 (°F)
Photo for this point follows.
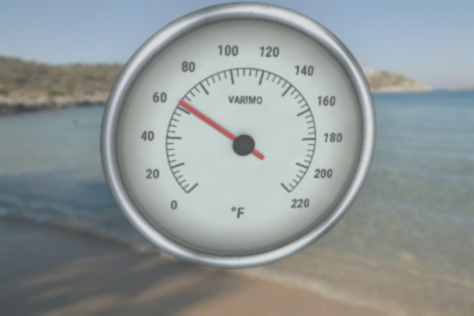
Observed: 64 (°F)
